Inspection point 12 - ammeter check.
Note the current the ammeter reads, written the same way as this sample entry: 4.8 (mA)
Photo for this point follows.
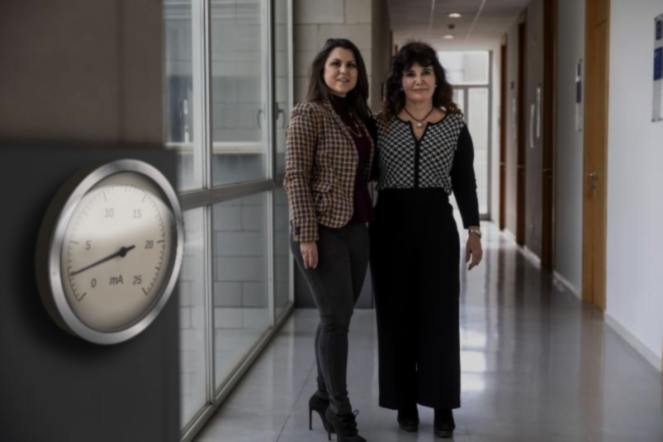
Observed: 2.5 (mA)
